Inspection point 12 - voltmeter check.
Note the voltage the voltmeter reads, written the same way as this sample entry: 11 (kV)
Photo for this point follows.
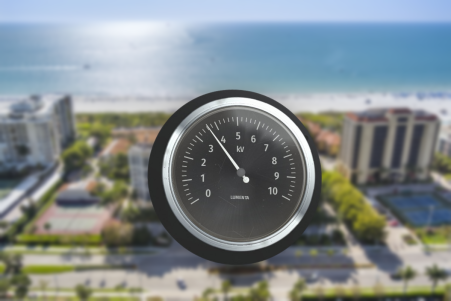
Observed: 3.6 (kV)
